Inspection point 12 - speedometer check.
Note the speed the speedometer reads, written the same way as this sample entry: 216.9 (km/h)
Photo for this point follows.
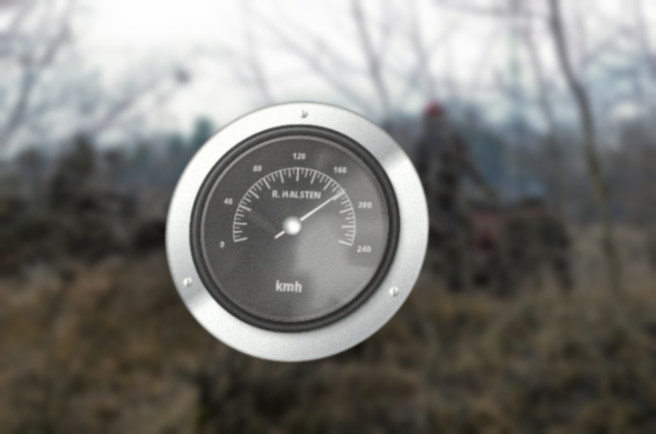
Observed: 180 (km/h)
